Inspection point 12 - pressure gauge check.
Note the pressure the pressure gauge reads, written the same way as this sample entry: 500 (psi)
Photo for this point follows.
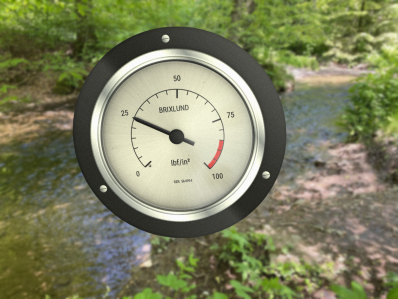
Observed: 25 (psi)
